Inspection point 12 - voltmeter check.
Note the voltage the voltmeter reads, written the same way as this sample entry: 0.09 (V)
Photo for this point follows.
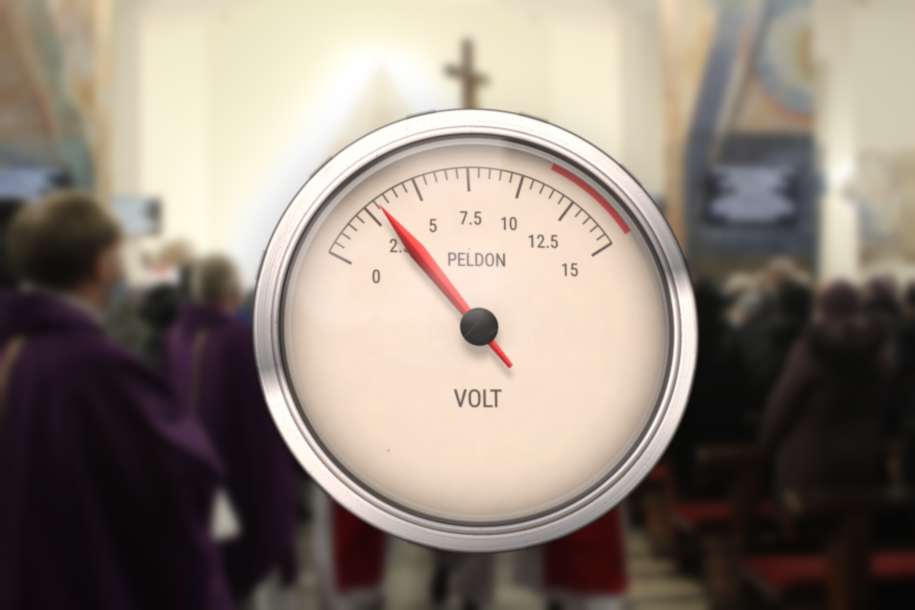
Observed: 3 (V)
